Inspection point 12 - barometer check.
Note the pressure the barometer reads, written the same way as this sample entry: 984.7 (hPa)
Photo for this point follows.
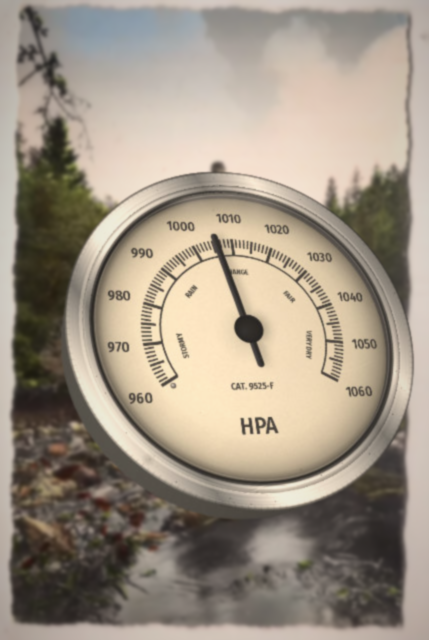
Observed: 1005 (hPa)
